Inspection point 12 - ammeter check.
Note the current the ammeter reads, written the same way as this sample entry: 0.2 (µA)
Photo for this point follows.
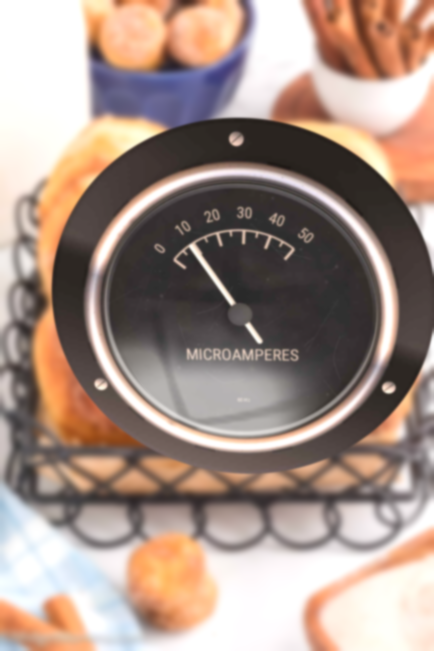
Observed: 10 (µA)
